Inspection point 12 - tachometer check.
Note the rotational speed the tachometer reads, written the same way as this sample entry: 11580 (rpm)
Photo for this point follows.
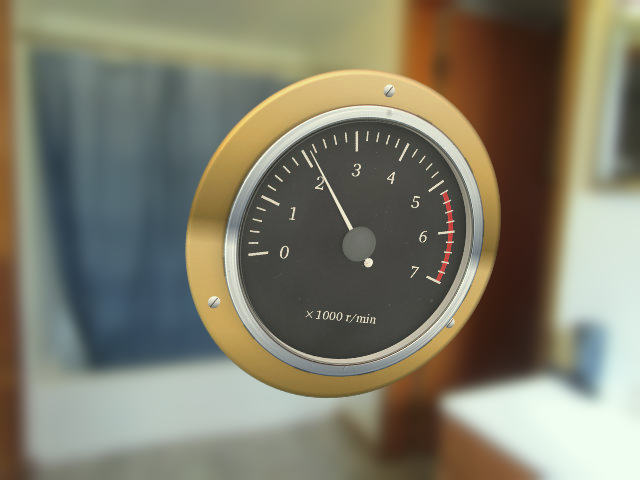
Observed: 2100 (rpm)
